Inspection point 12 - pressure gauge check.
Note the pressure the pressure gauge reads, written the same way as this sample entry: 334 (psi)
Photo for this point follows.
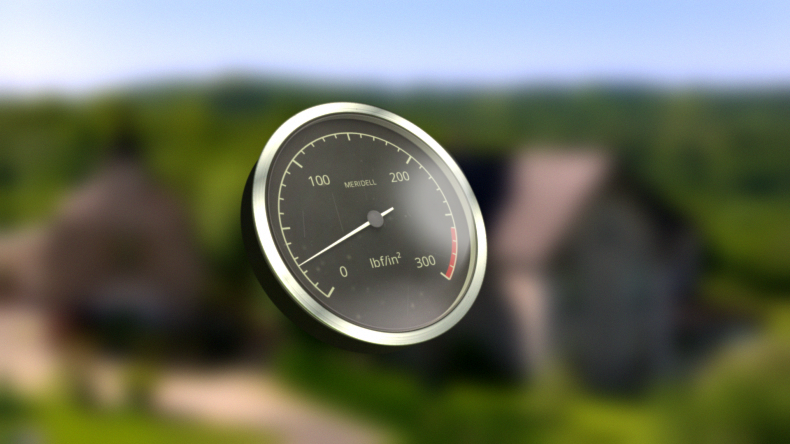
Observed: 25 (psi)
